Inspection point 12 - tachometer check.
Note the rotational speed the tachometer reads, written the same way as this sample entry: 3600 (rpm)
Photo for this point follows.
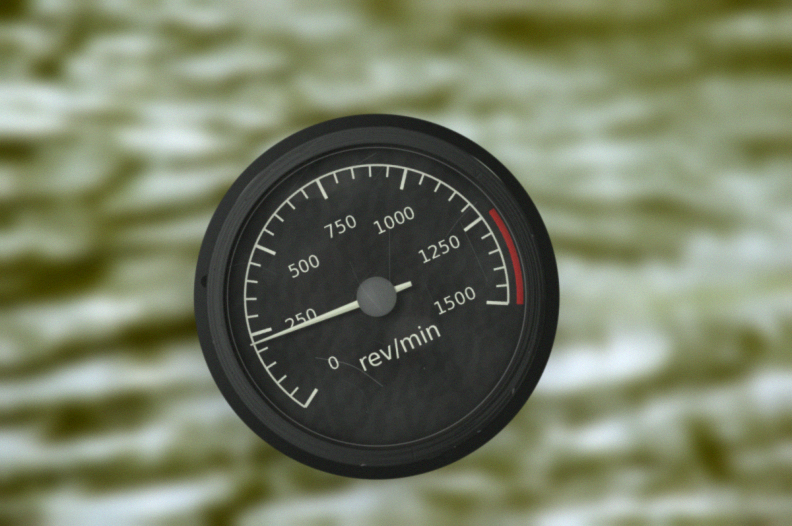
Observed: 225 (rpm)
